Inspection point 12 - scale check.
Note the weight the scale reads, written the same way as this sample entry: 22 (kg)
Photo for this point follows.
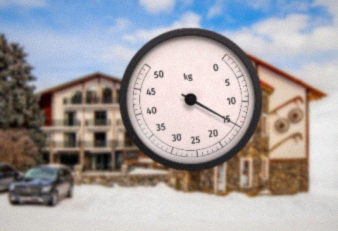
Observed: 15 (kg)
